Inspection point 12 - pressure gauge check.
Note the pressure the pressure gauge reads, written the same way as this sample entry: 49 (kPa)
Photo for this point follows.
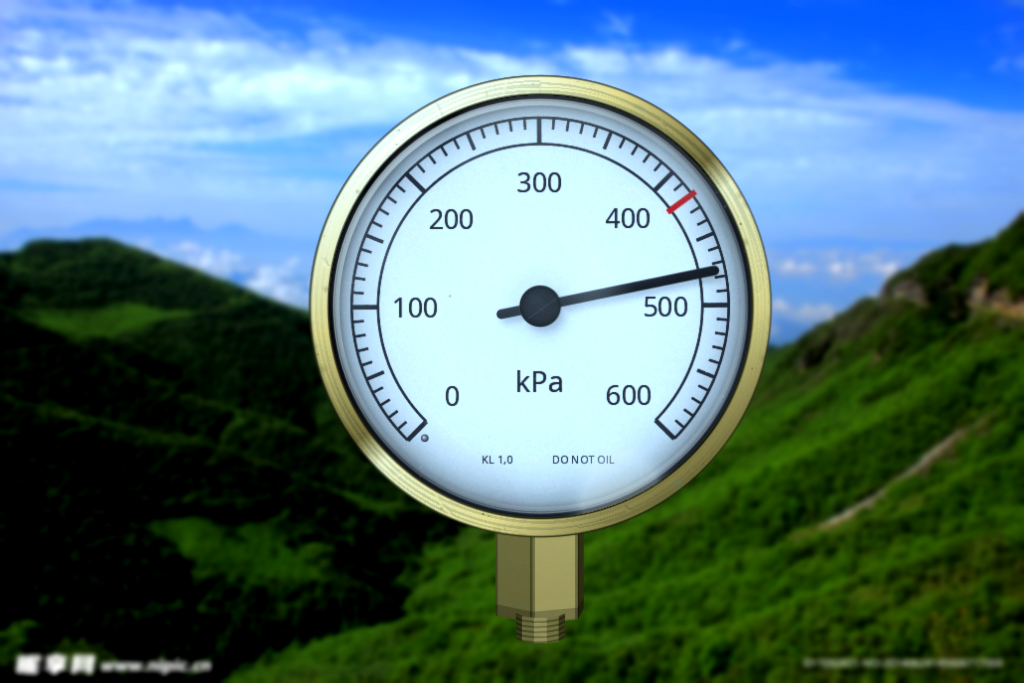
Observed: 475 (kPa)
